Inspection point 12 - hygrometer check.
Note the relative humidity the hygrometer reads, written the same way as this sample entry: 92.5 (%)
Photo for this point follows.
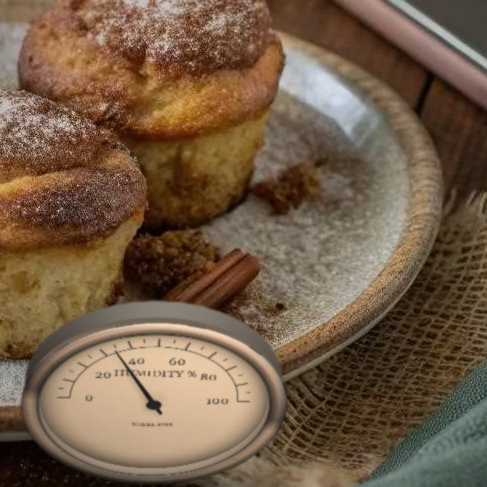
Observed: 35 (%)
